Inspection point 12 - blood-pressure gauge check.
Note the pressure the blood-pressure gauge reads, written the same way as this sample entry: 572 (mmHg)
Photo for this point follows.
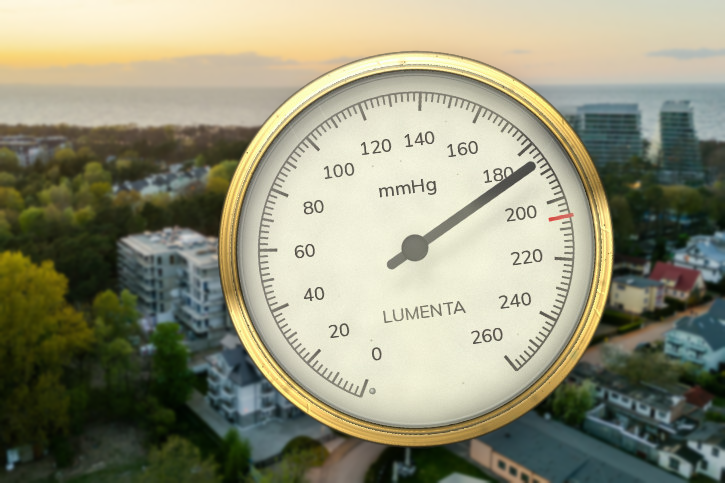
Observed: 186 (mmHg)
